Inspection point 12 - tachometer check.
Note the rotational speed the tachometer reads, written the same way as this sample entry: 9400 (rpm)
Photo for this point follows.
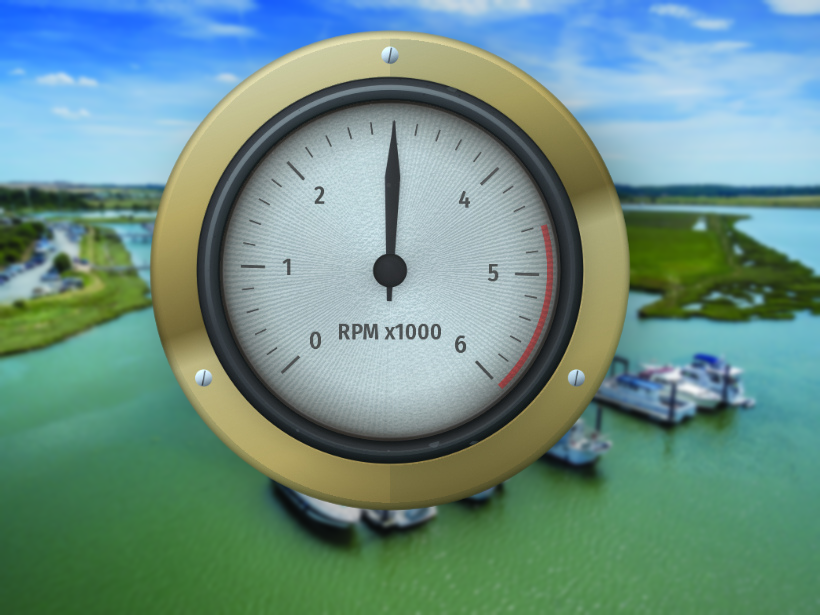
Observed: 3000 (rpm)
